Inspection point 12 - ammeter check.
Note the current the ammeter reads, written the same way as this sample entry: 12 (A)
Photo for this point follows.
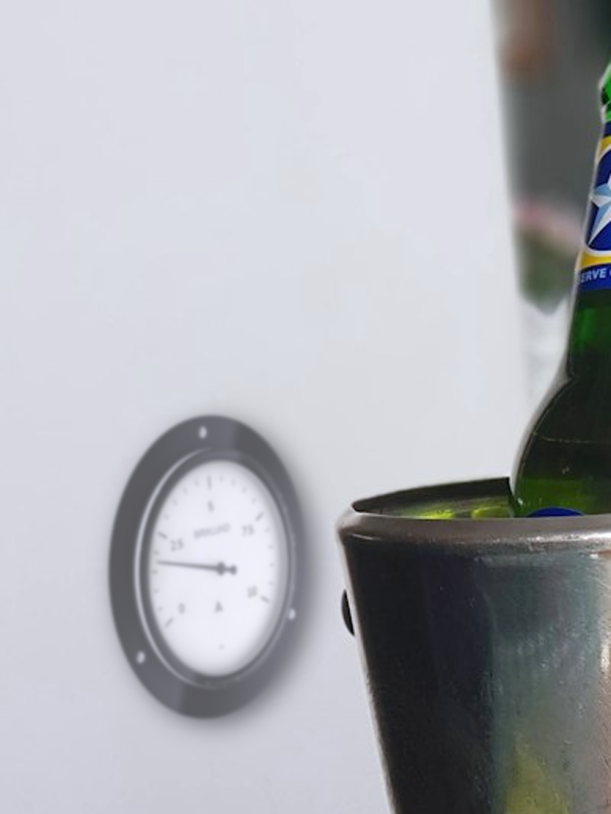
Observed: 1.75 (A)
